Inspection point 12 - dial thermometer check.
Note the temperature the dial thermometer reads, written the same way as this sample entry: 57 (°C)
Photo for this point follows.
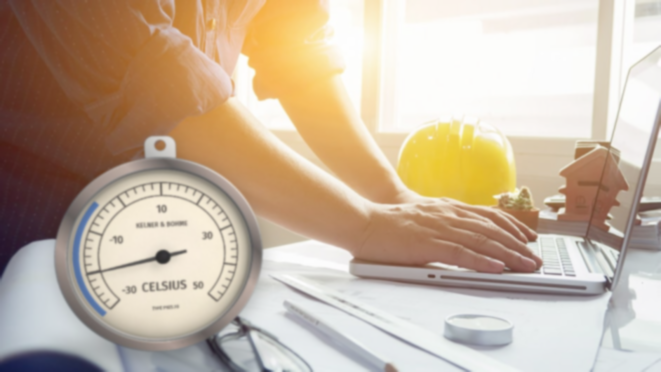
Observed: -20 (°C)
